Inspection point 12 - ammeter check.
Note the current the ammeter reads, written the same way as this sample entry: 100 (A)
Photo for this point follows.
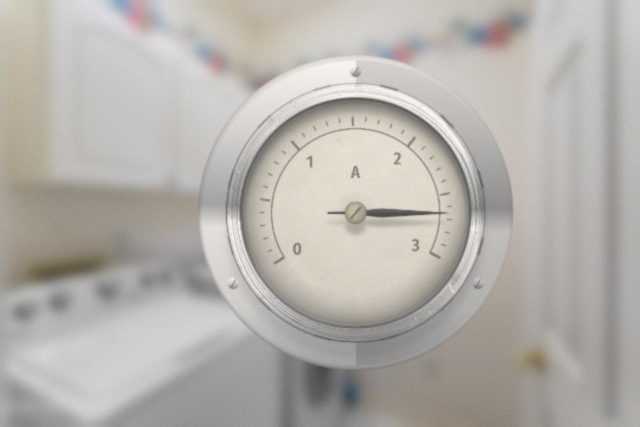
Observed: 2.65 (A)
